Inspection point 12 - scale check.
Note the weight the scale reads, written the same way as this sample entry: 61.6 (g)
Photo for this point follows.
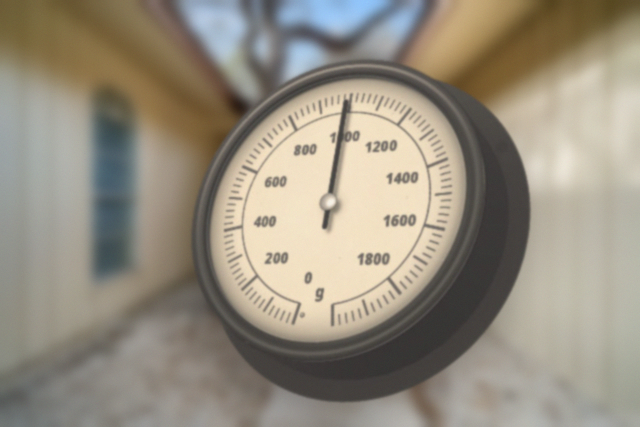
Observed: 1000 (g)
